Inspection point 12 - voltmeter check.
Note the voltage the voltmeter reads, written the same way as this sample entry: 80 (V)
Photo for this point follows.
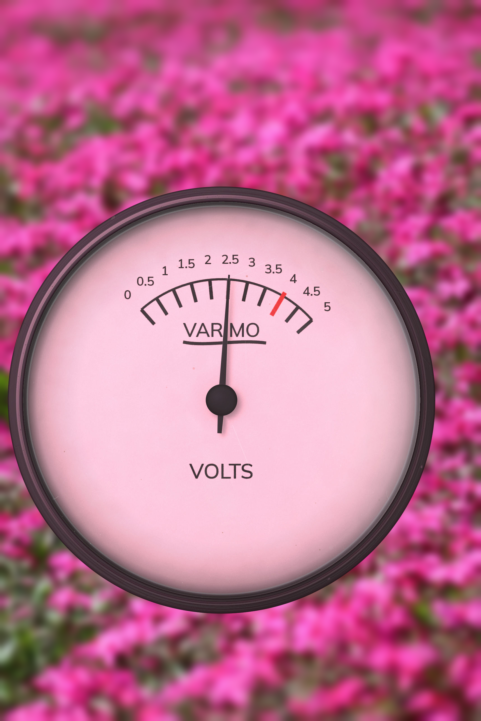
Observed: 2.5 (V)
